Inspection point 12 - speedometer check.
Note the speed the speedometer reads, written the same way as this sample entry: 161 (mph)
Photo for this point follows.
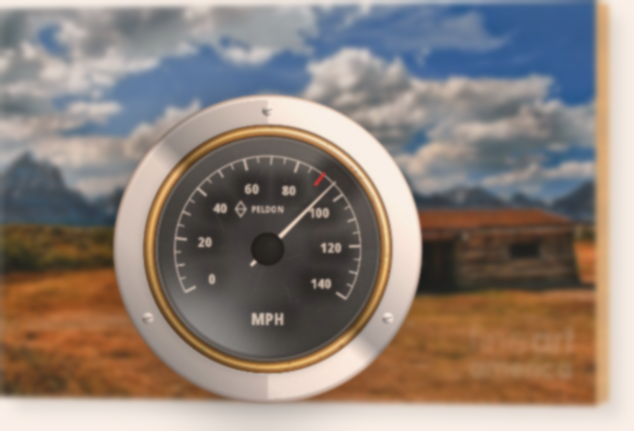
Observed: 95 (mph)
